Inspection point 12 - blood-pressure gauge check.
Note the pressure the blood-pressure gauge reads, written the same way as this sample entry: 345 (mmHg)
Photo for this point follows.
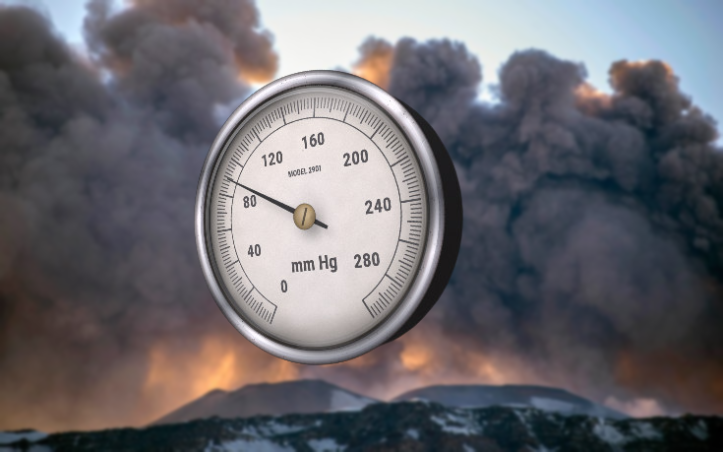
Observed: 90 (mmHg)
